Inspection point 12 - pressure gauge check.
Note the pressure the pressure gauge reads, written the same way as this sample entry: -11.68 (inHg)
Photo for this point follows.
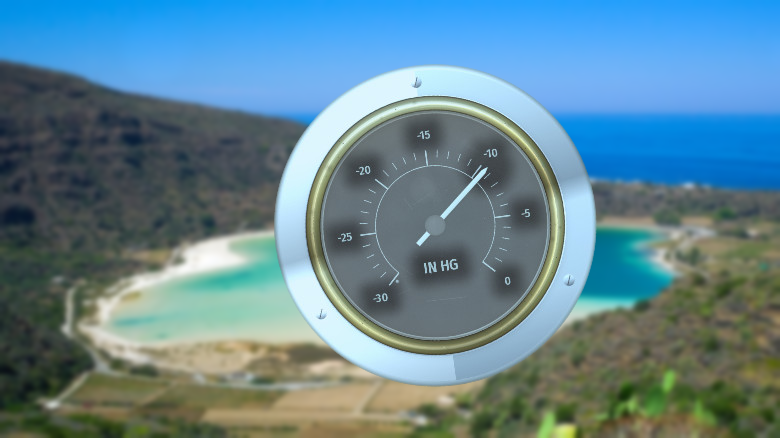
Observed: -9.5 (inHg)
